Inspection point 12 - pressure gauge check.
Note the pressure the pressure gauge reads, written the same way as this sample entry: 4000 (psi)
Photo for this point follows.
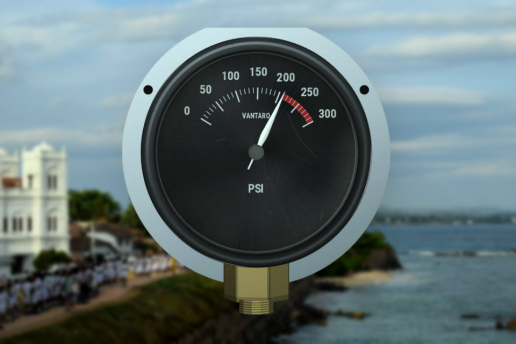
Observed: 210 (psi)
